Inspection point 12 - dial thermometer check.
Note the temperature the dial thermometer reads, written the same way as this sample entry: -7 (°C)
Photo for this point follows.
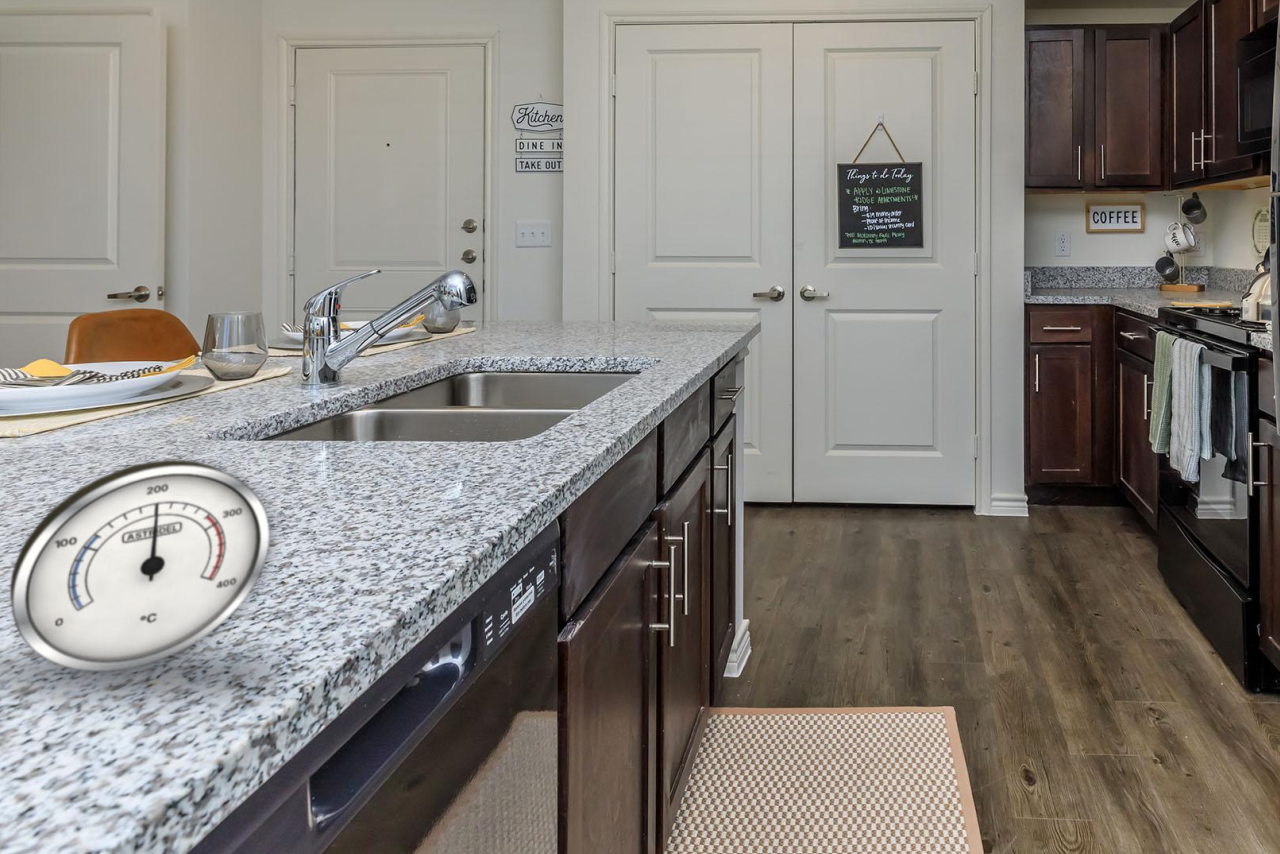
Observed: 200 (°C)
